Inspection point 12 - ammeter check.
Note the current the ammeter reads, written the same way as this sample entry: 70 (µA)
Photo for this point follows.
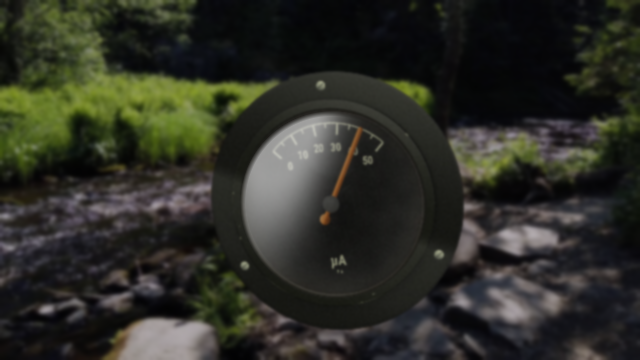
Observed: 40 (µA)
